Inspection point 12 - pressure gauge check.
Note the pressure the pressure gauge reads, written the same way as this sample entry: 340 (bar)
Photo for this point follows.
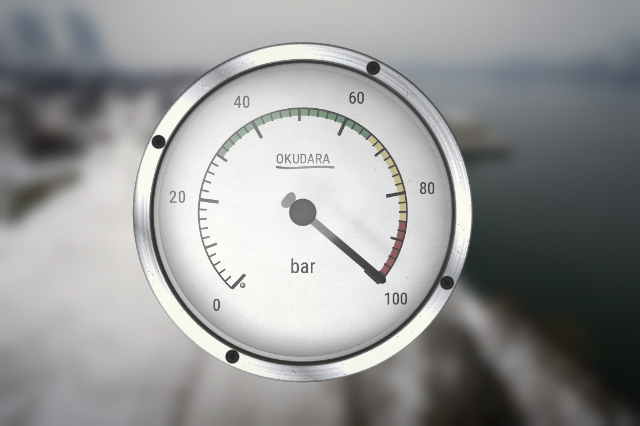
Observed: 99 (bar)
